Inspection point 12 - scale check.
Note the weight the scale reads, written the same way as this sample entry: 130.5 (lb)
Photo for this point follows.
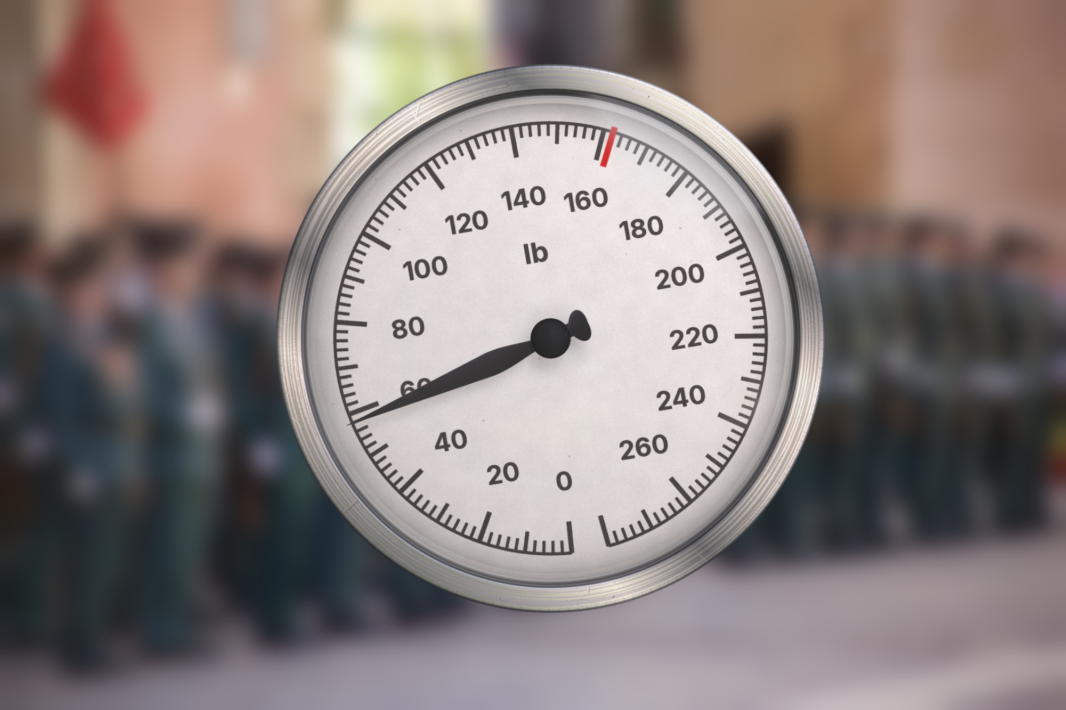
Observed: 58 (lb)
